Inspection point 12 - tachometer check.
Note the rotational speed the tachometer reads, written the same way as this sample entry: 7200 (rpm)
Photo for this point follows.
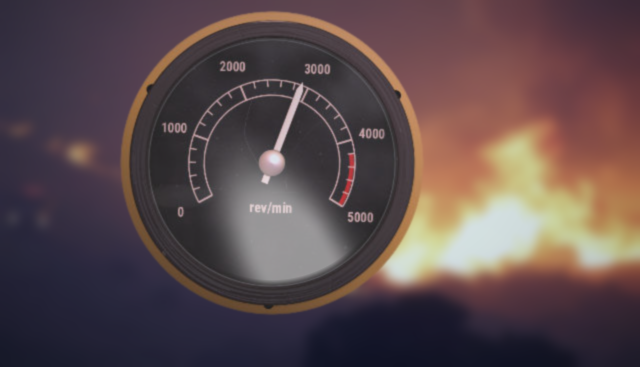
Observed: 2900 (rpm)
